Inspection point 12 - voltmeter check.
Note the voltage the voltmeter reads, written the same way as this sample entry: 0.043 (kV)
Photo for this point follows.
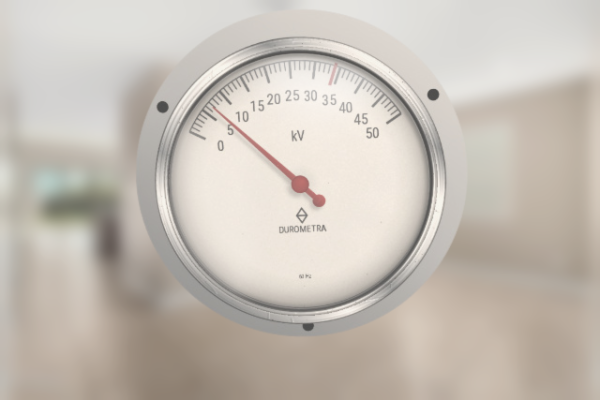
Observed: 7 (kV)
